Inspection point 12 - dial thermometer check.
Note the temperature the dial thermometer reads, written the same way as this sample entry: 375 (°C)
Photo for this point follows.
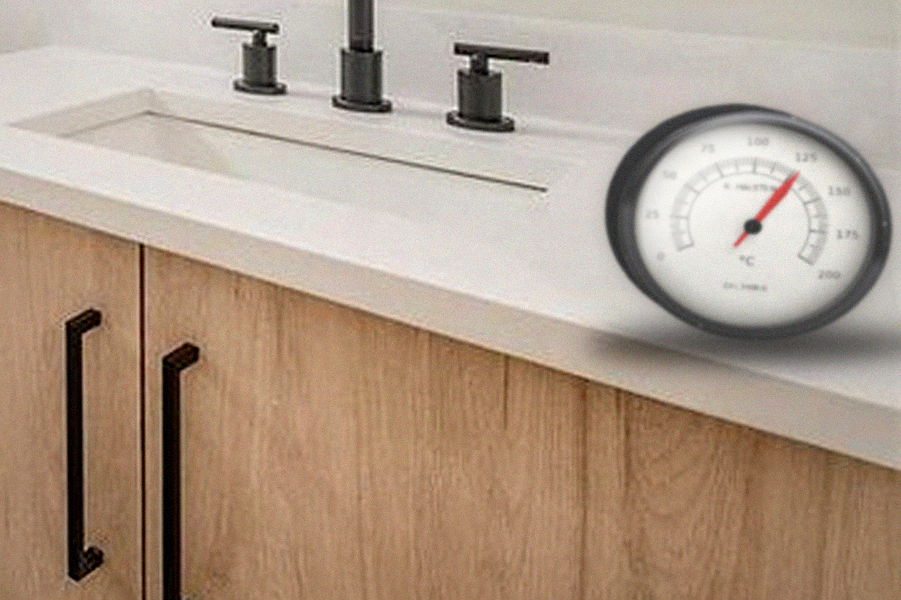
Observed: 125 (°C)
